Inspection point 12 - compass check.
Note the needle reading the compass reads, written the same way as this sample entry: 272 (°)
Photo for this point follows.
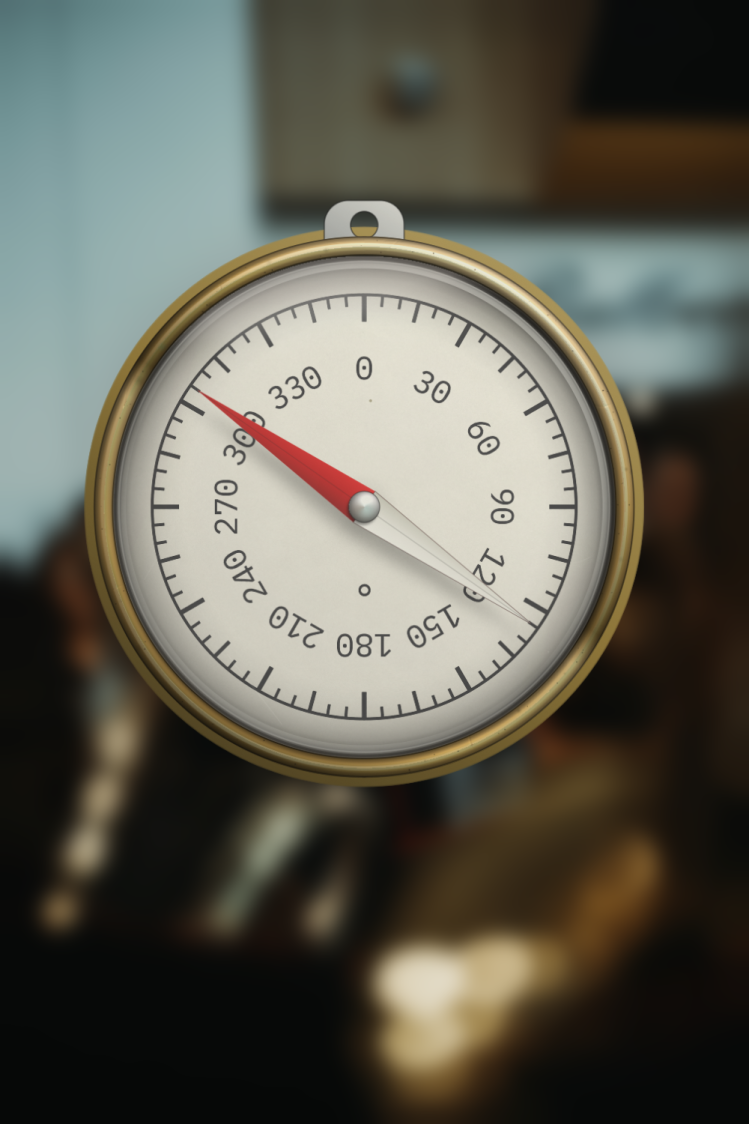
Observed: 305 (°)
